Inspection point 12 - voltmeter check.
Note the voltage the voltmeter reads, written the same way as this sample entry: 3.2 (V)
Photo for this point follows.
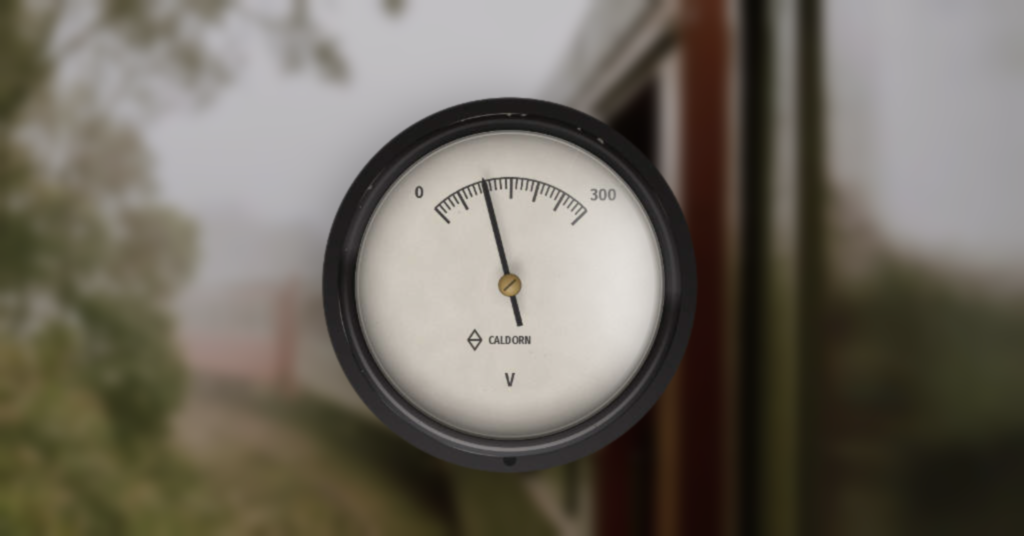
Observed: 100 (V)
